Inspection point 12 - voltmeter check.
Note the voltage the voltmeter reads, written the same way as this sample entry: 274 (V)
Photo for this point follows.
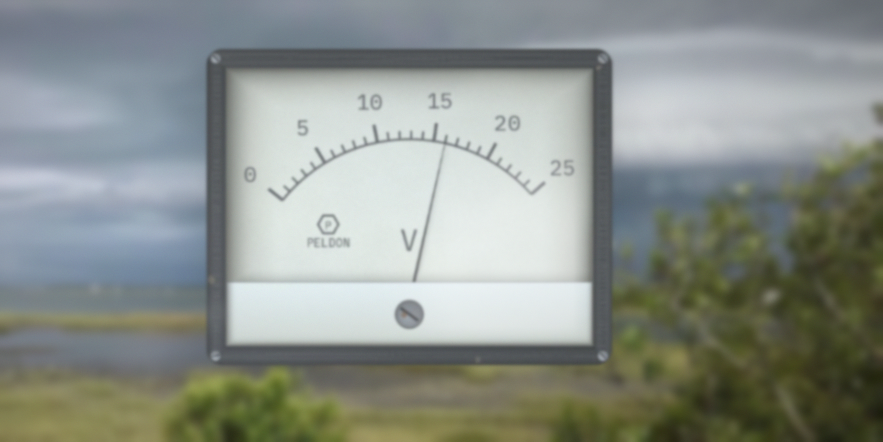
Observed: 16 (V)
